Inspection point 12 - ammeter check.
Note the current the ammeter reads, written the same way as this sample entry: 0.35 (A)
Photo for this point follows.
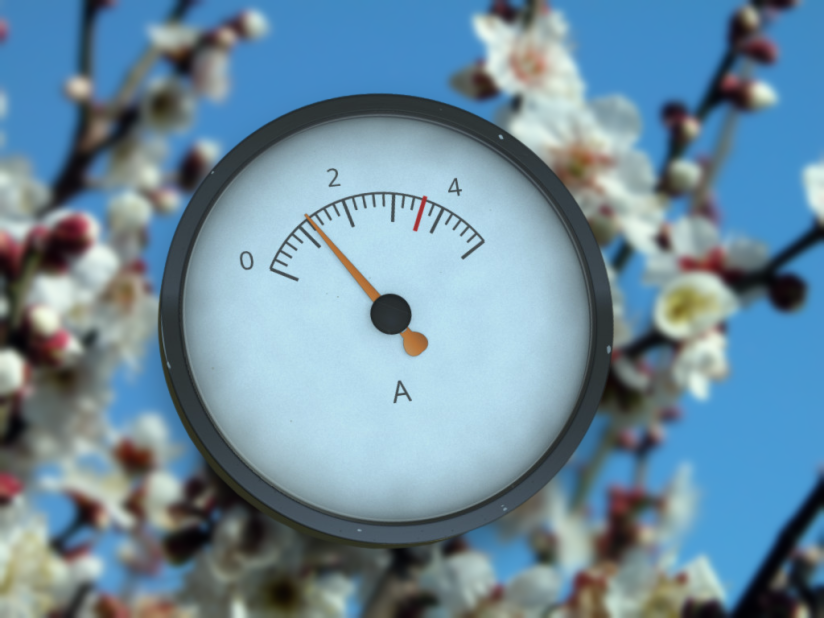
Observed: 1.2 (A)
